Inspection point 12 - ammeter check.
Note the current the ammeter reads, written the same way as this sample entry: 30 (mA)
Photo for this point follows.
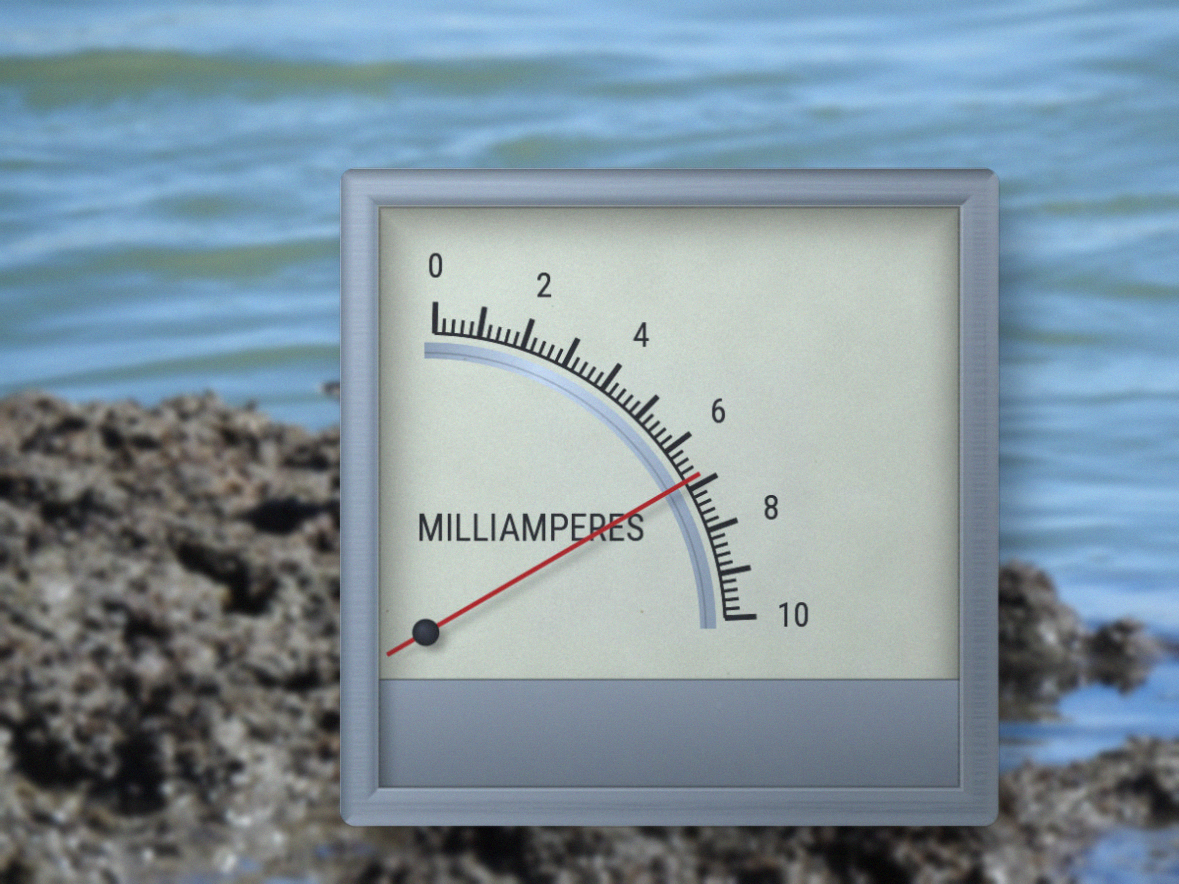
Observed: 6.8 (mA)
